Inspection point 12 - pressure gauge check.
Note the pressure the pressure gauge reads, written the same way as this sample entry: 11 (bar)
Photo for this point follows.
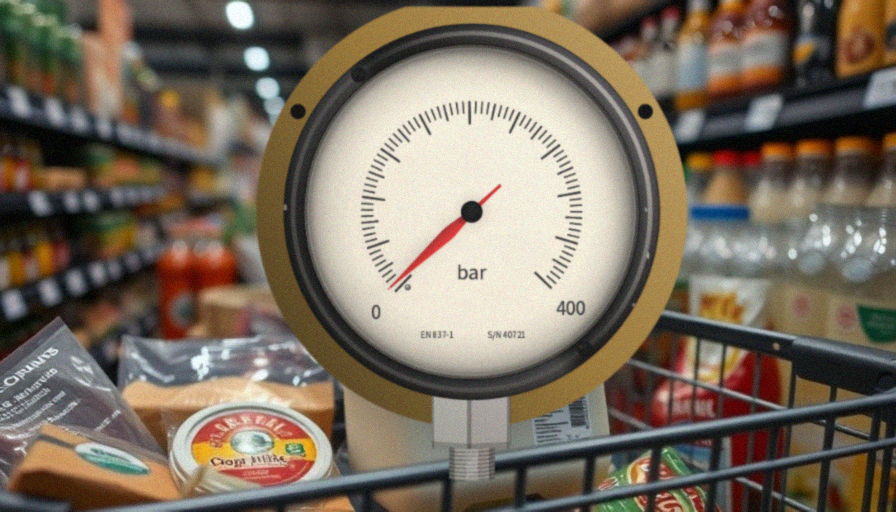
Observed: 5 (bar)
